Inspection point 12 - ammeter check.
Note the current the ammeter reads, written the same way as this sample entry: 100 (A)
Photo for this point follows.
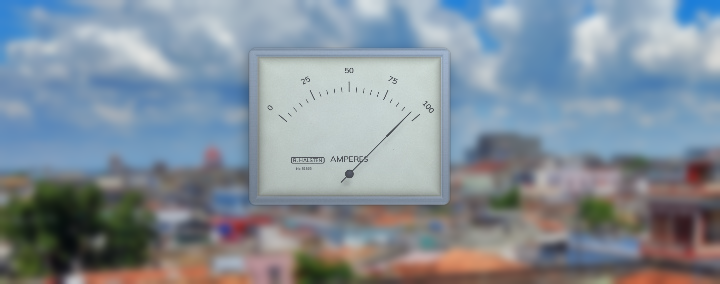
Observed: 95 (A)
